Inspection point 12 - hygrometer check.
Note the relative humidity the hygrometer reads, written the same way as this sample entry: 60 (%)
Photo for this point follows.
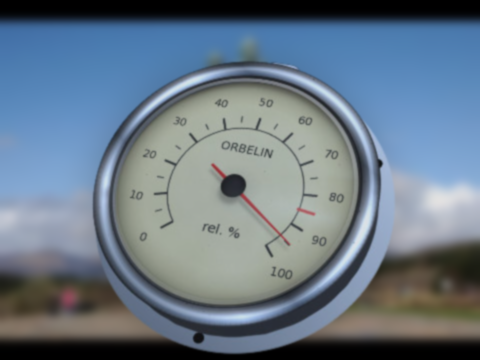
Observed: 95 (%)
